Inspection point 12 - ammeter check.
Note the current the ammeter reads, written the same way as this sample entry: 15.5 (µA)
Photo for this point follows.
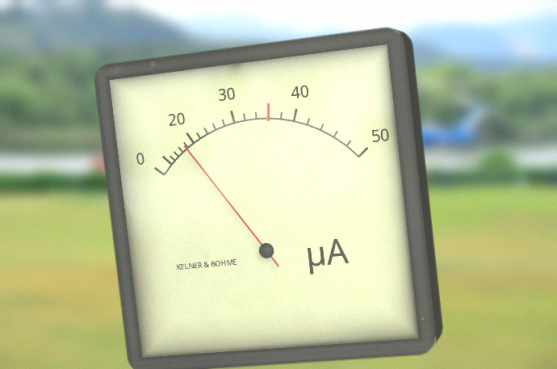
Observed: 18 (µA)
